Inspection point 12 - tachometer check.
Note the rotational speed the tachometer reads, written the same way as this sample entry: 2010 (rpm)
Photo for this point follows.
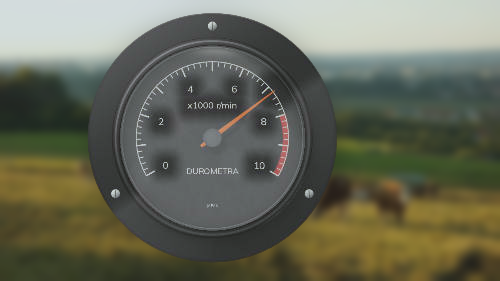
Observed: 7200 (rpm)
